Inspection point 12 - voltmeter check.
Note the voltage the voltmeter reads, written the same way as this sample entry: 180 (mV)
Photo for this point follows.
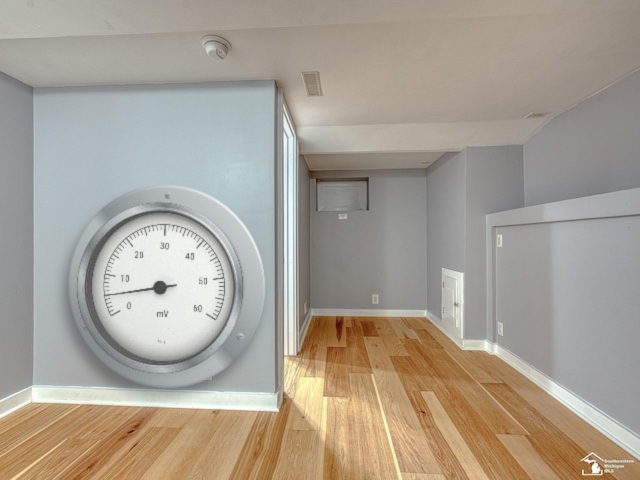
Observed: 5 (mV)
